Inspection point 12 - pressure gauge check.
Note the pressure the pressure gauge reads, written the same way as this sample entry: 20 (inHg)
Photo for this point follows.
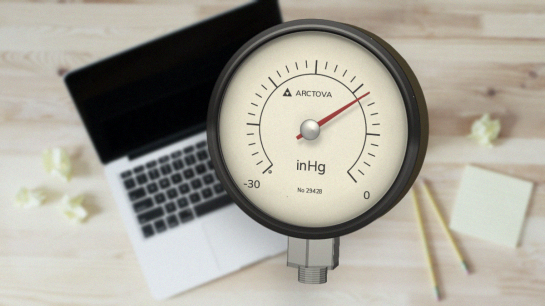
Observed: -9 (inHg)
